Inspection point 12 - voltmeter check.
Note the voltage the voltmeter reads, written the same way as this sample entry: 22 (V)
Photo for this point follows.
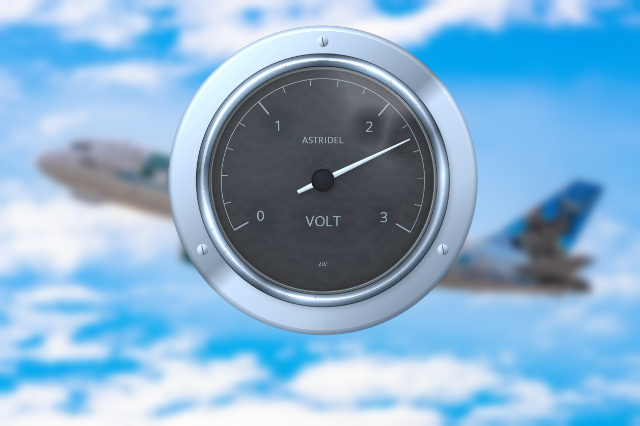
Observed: 2.3 (V)
